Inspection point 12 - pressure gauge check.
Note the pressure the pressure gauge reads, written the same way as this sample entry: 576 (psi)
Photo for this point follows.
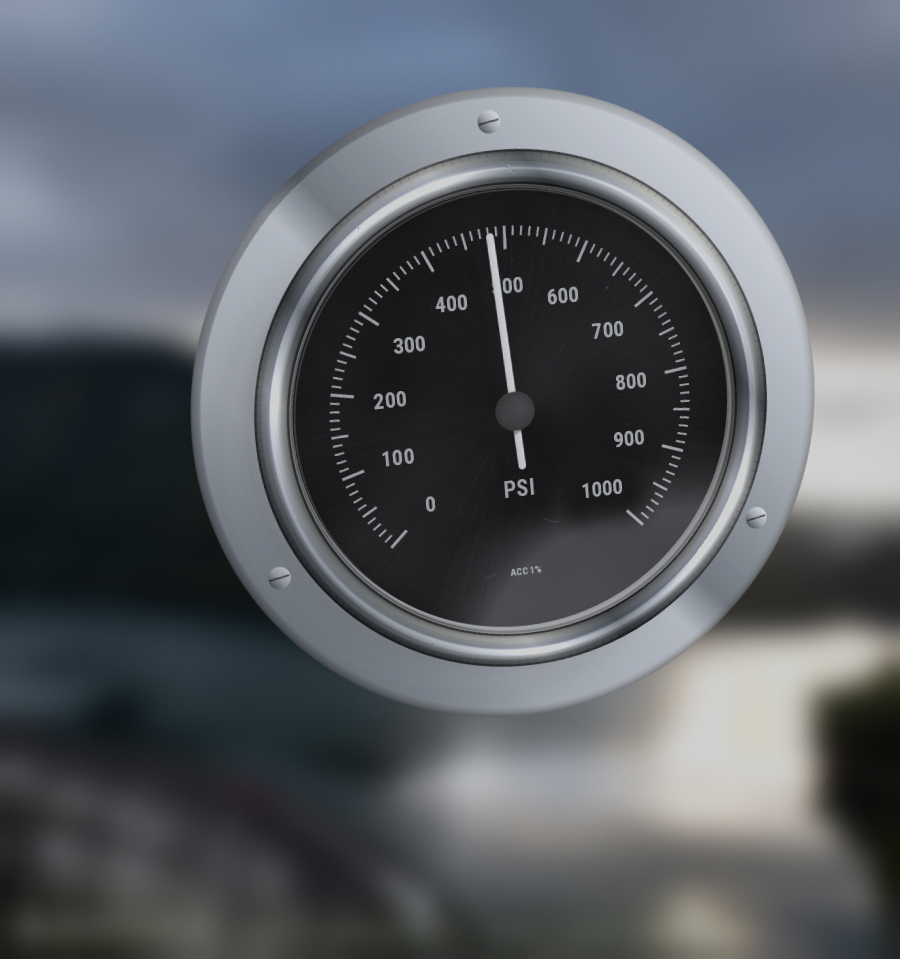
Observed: 480 (psi)
